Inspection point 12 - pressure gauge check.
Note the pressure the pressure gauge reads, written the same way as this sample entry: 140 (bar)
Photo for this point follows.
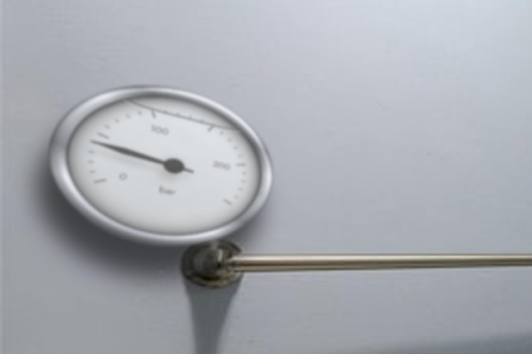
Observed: 40 (bar)
